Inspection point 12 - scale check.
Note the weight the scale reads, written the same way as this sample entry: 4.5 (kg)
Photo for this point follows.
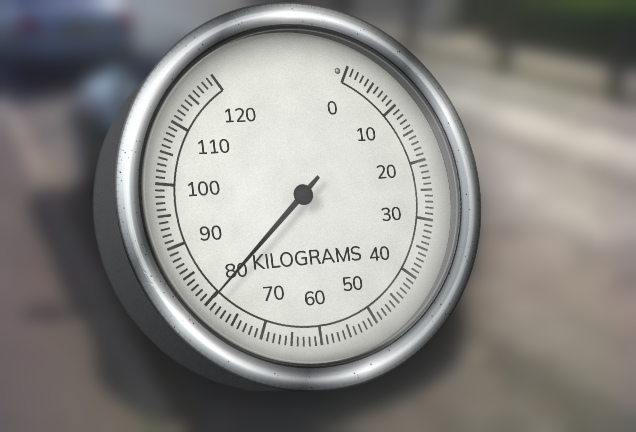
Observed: 80 (kg)
